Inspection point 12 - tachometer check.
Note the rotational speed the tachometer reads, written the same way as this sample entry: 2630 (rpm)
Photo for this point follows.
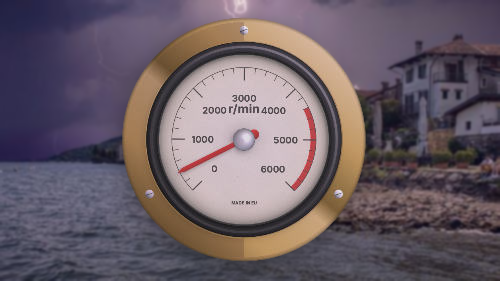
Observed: 400 (rpm)
